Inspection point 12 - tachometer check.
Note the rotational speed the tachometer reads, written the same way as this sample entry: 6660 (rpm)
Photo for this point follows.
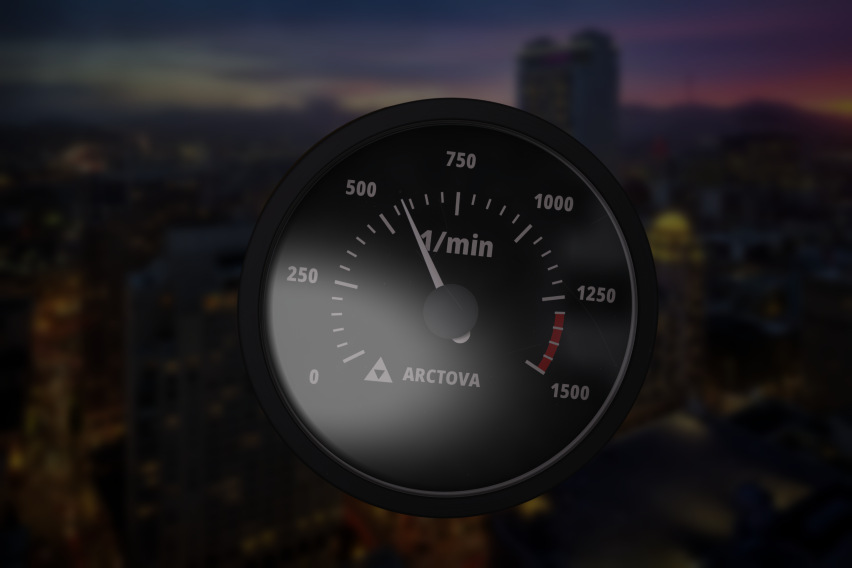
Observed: 575 (rpm)
